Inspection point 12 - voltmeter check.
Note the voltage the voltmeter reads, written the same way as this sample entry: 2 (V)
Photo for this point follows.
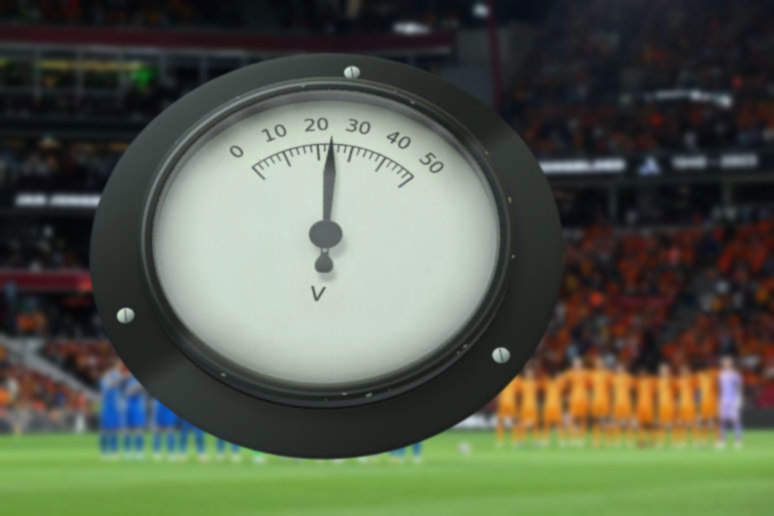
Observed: 24 (V)
